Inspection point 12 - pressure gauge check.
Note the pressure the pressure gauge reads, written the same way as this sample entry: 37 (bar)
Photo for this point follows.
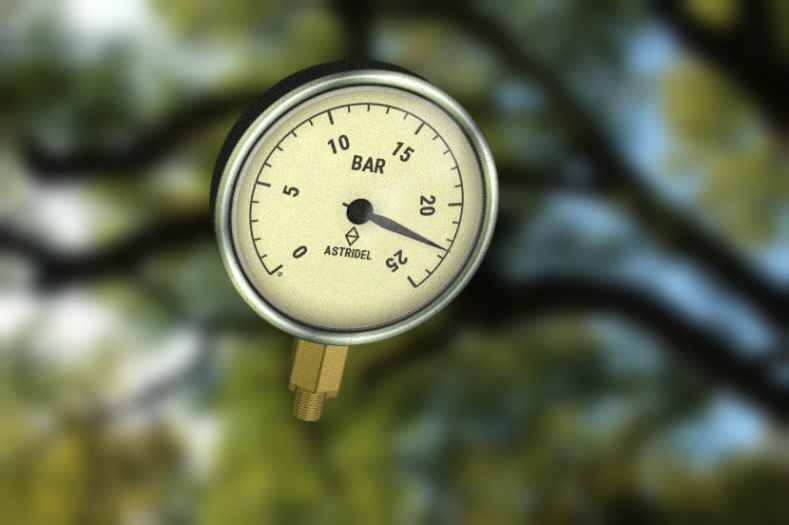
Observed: 22.5 (bar)
